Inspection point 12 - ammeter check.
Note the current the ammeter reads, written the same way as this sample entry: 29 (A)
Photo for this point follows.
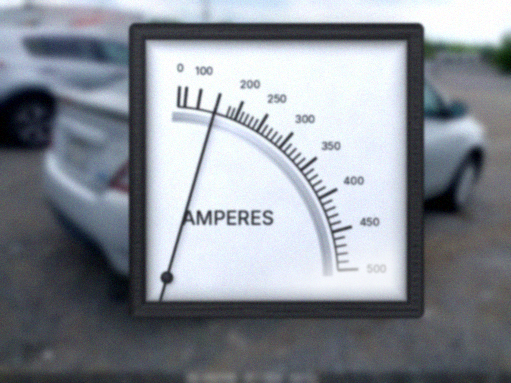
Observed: 150 (A)
